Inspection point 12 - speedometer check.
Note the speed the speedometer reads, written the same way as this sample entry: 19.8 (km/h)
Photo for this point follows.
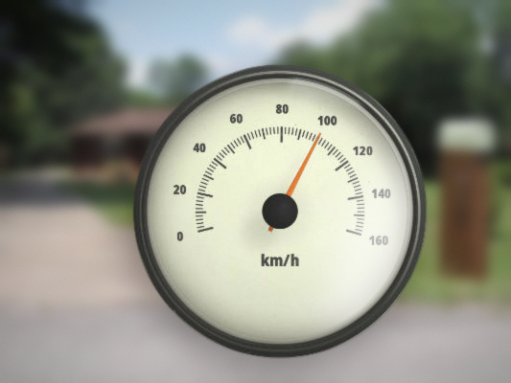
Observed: 100 (km/h)
